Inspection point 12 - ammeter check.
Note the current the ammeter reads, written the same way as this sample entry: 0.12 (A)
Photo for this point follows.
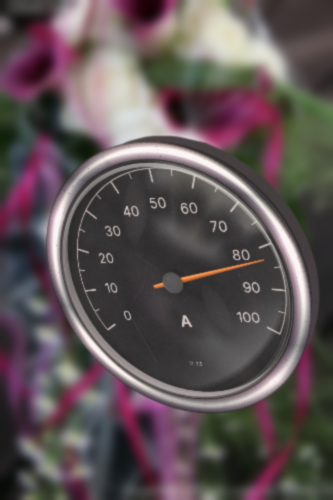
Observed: 82.5 (A)
